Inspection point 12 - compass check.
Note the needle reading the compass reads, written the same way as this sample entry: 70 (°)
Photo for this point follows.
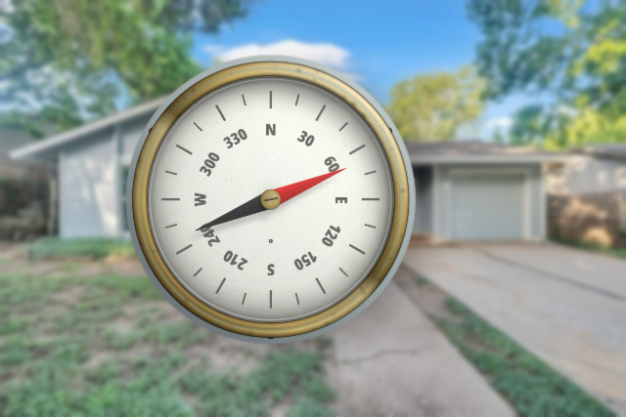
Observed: 67.5 (°)
